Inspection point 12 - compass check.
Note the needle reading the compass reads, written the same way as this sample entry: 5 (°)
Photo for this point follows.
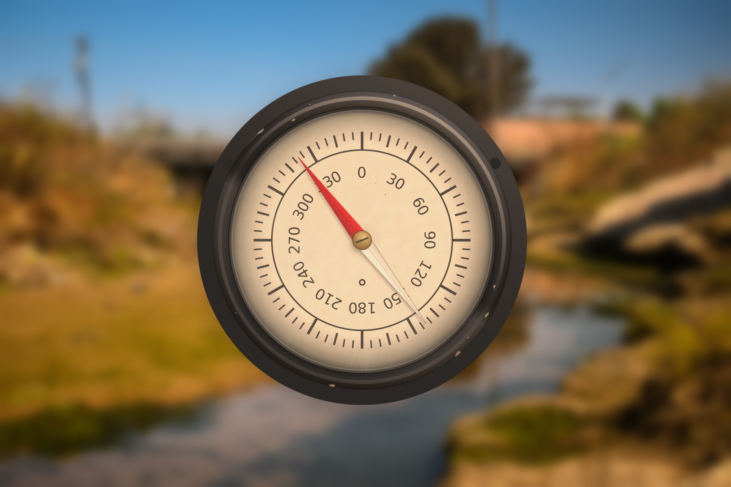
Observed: 322.5 (°)
